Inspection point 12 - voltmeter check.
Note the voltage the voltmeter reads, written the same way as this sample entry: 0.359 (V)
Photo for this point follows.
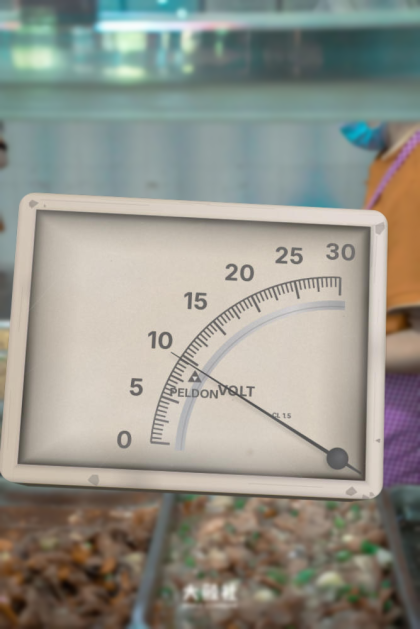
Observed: 9.5 (V)
